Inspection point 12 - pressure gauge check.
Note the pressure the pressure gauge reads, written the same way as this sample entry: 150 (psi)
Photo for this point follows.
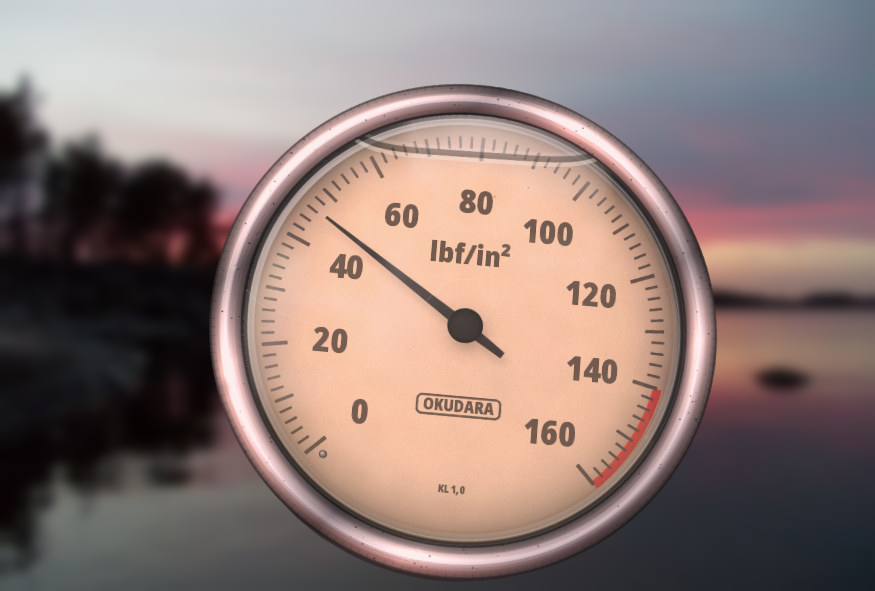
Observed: 46 (psi)
